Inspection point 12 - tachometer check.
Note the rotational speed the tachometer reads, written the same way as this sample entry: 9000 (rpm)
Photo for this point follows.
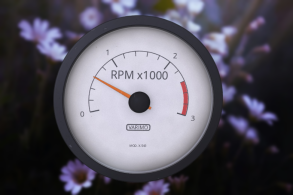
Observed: 600 (rpm)
